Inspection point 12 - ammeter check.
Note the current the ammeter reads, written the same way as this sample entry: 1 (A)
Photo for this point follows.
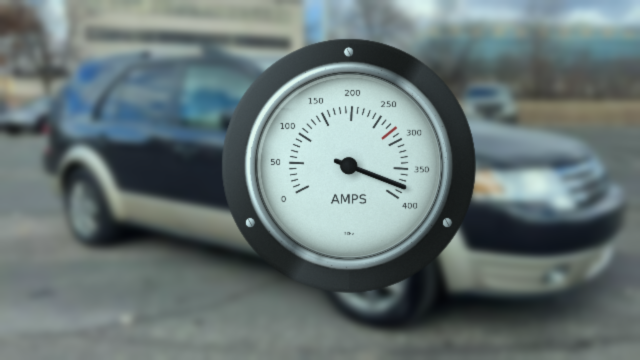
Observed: 380 (A)
